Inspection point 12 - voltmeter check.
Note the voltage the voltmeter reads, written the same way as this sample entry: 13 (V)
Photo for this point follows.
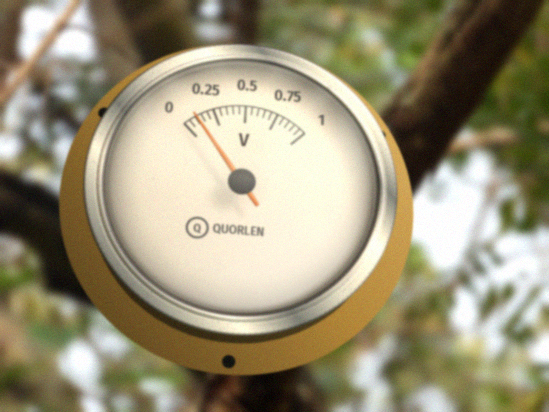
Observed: 0.1 (V)
